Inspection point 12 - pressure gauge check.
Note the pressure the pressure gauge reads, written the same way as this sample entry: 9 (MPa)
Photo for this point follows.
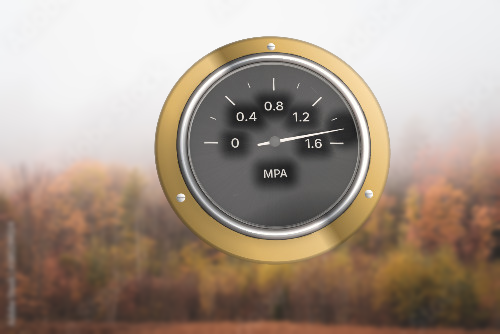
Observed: 1.5 (MPa)
